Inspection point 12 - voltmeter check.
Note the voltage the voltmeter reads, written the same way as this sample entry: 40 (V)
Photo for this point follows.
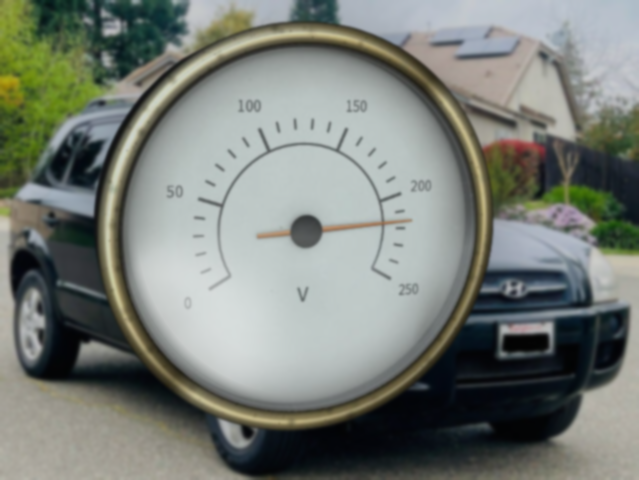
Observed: 215 (V)
